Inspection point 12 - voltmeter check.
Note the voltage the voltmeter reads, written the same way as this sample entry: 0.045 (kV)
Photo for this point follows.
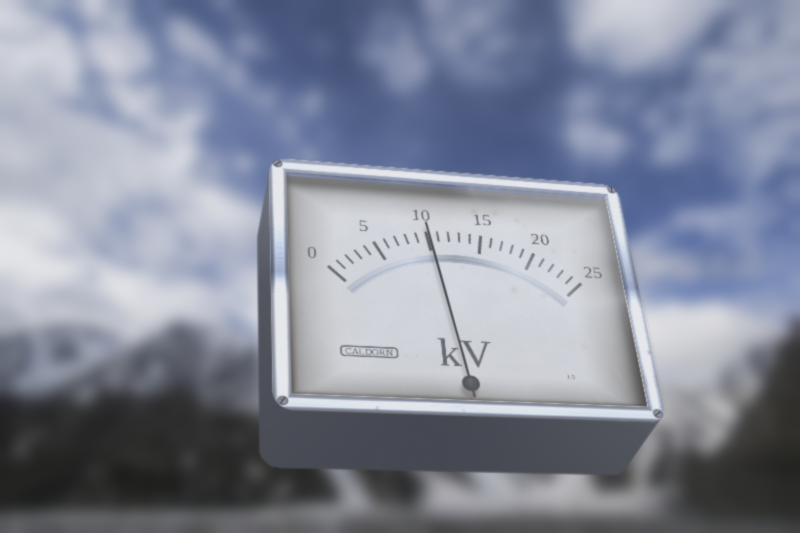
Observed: 10 (kV)
